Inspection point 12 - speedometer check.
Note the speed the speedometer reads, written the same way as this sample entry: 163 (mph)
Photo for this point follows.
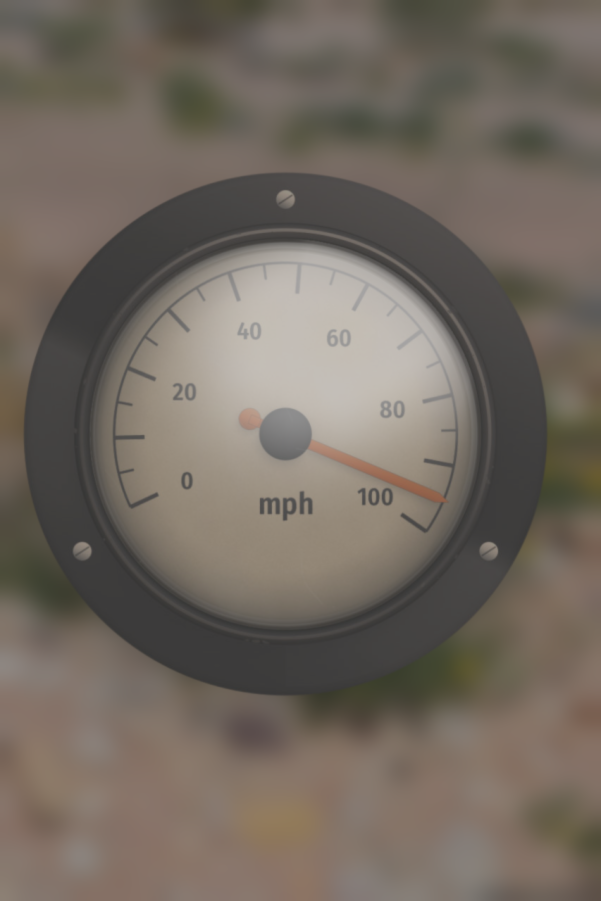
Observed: 95 (mph)
